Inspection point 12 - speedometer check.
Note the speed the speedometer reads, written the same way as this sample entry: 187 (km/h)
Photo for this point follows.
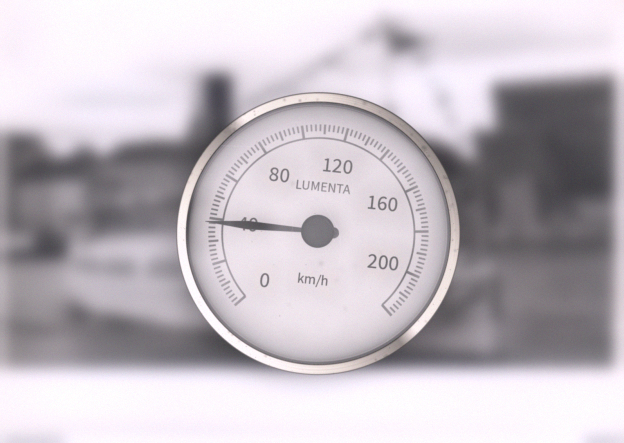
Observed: 38 (km/h)
